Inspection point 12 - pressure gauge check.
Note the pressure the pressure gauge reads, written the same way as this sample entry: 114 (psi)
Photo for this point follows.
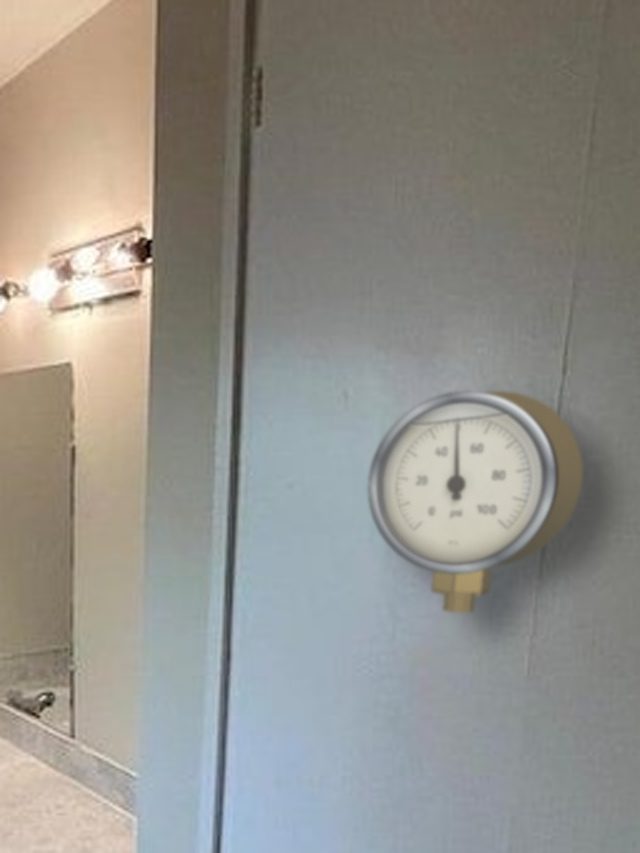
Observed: 50 (psi)
